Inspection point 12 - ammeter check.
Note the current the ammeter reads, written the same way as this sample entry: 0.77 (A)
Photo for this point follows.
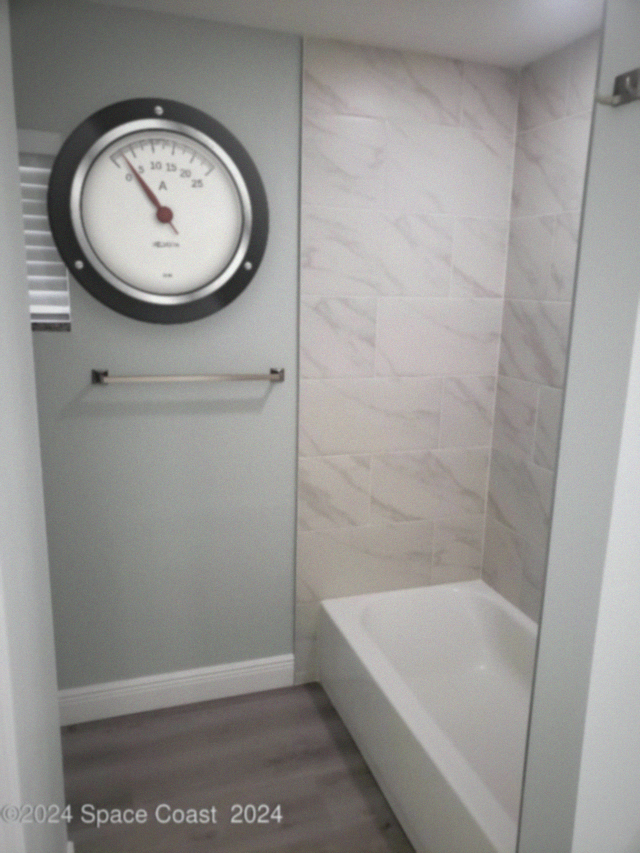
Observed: 2.5 (A)
